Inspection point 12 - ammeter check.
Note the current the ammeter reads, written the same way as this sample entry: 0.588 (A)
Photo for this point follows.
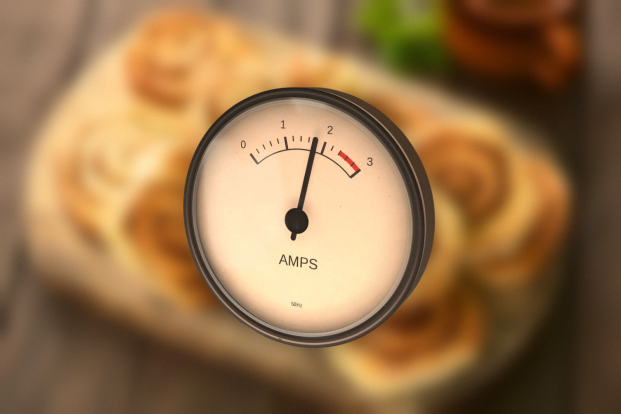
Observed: 1.8 (A)
